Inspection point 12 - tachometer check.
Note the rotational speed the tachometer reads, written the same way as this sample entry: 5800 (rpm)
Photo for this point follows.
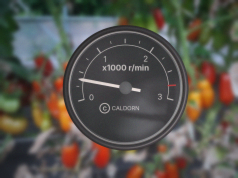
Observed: 375 (rpm)
